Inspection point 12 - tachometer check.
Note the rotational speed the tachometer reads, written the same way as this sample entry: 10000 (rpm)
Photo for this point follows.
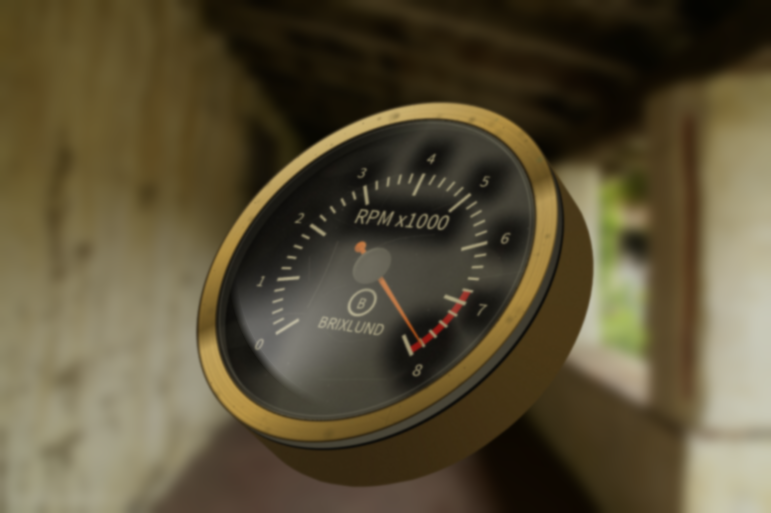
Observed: 7800 (rpm)
